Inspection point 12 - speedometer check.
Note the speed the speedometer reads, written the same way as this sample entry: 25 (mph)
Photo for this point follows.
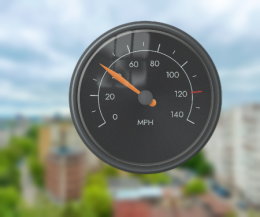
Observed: 40 (mph)
